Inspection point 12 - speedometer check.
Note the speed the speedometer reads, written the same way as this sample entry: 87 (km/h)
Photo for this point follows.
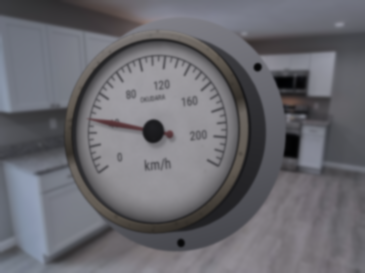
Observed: 40 (km/h)
